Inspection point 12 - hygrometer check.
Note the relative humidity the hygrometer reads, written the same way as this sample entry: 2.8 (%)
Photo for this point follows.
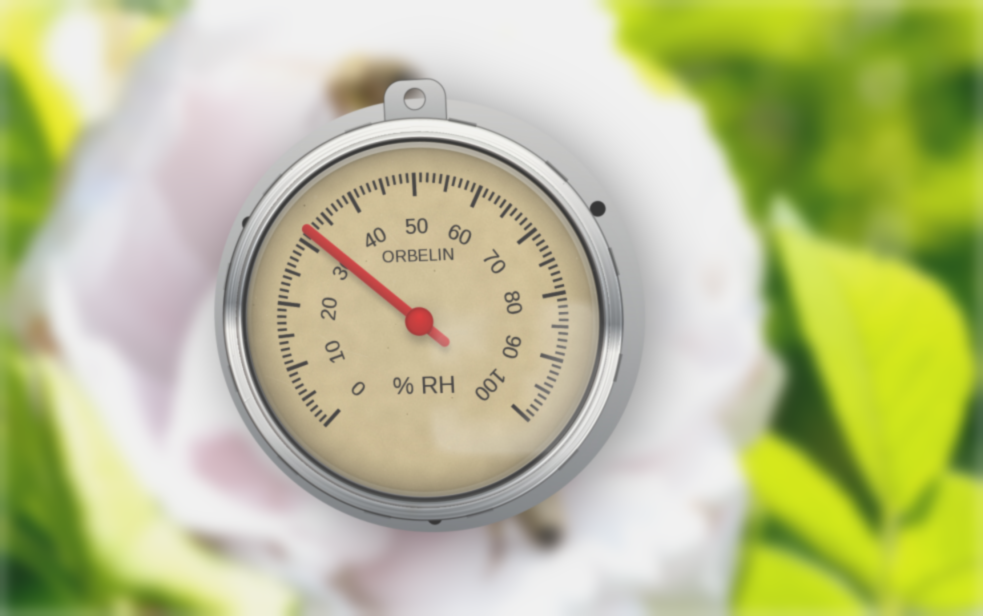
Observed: 32 (%)
